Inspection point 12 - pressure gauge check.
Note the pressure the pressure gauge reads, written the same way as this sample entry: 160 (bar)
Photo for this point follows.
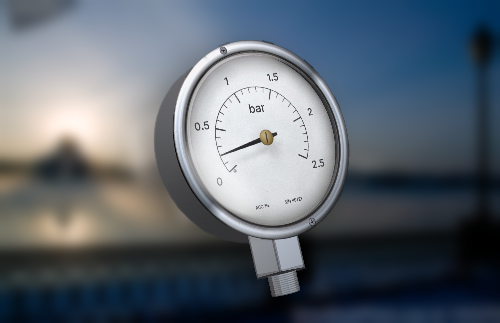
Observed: 0.2 (bar)
